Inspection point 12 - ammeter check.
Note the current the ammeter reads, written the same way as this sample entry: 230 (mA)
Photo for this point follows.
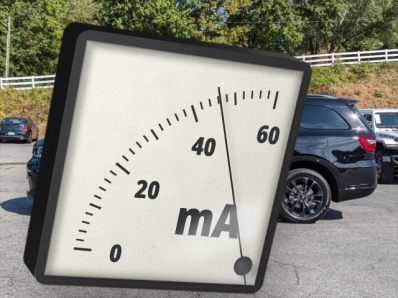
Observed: 46 (mA)
